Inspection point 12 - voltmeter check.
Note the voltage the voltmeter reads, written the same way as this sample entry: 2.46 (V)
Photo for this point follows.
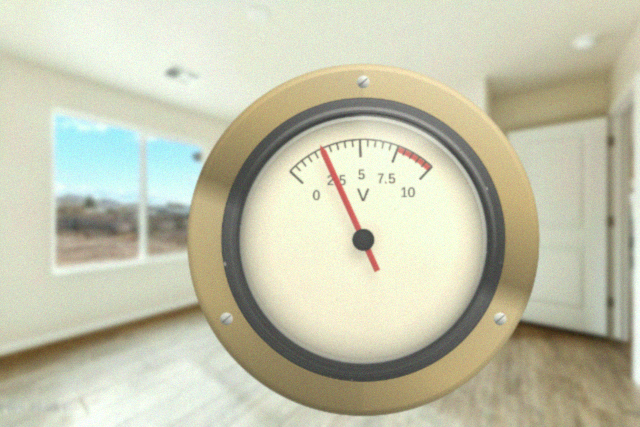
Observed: 2.5 (V)
